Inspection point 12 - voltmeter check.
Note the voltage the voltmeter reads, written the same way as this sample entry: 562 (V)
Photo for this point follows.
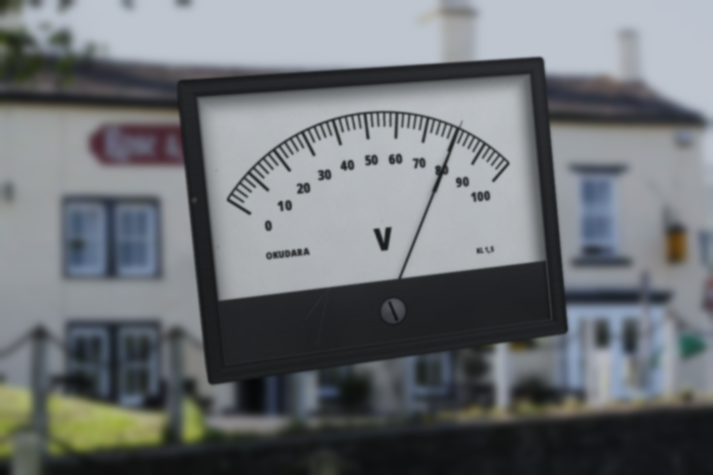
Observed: 80 (V)
